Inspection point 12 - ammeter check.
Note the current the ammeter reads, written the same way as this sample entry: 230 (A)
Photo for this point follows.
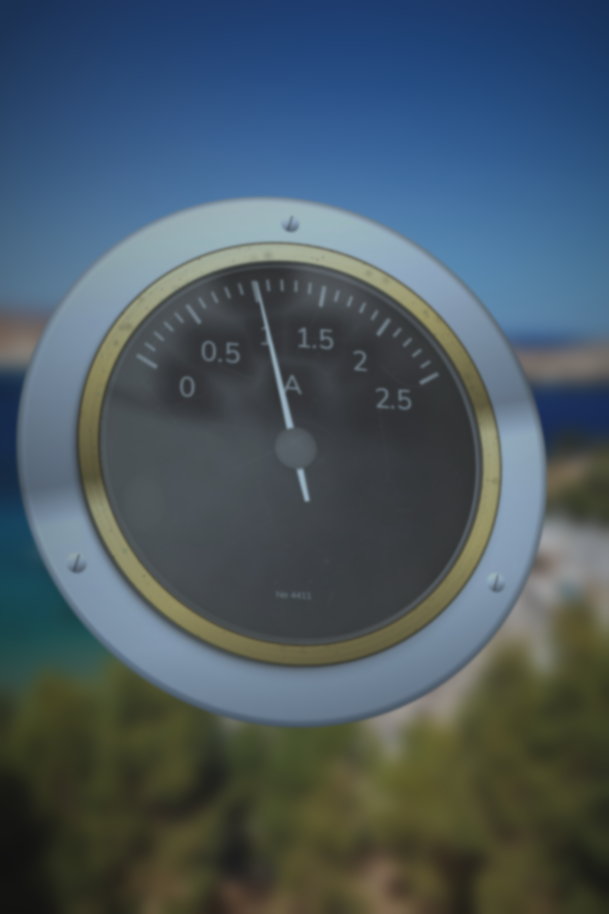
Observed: 1 (A)
